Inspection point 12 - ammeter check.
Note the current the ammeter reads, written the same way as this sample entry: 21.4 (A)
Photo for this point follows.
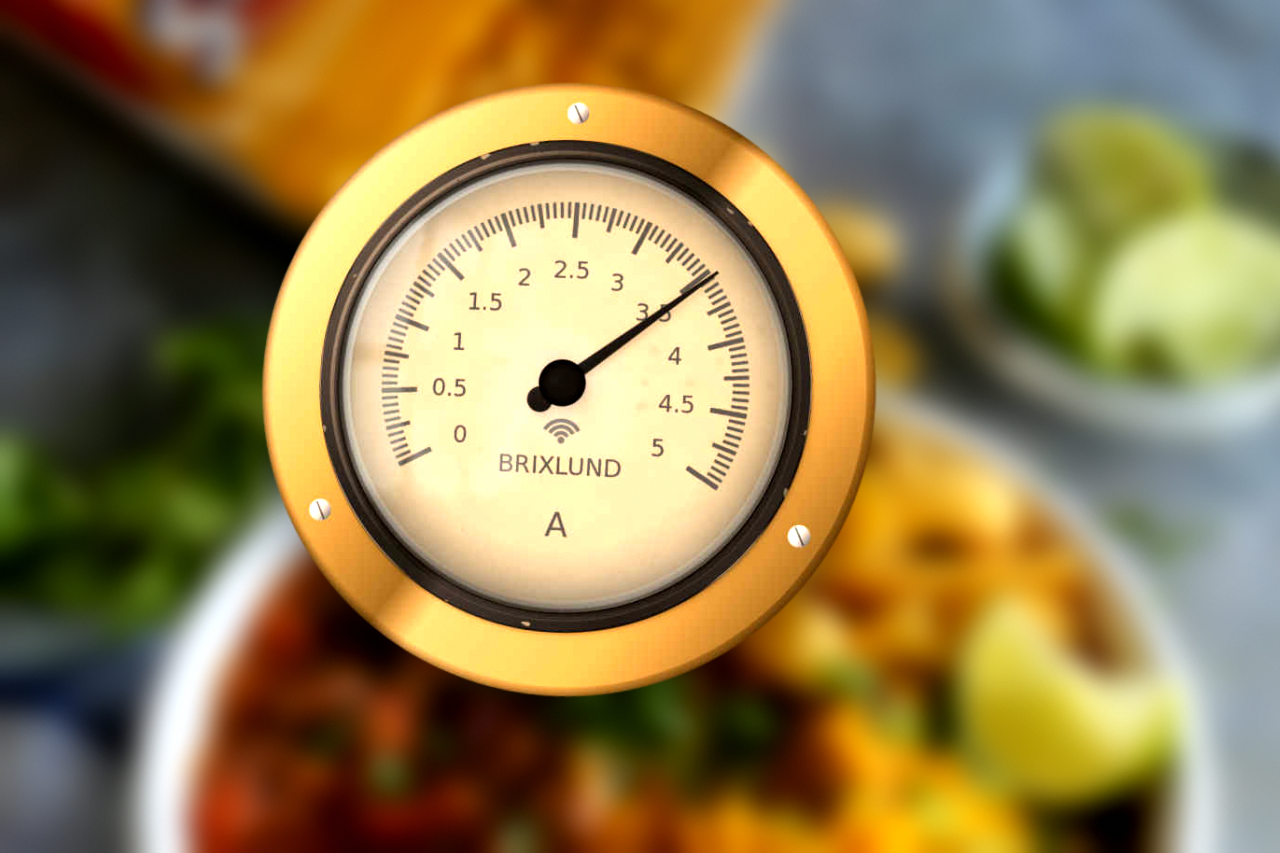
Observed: 3.55 (A)
